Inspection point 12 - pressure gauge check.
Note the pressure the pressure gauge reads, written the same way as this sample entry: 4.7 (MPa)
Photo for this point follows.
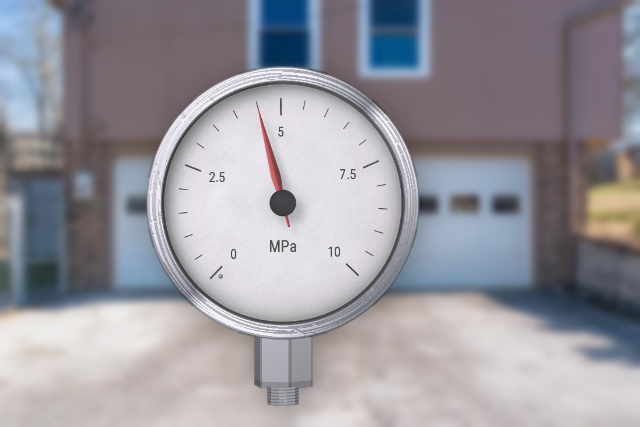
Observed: 4.5 (MPa)
